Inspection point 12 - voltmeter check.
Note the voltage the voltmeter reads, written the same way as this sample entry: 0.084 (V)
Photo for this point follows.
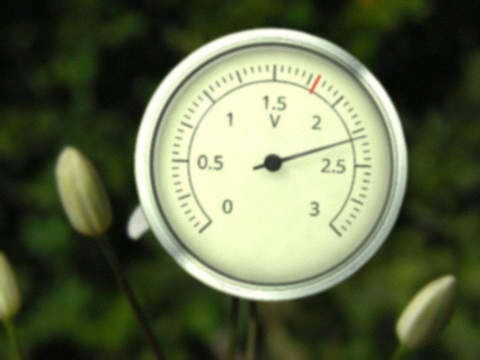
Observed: 2.3 (V)
